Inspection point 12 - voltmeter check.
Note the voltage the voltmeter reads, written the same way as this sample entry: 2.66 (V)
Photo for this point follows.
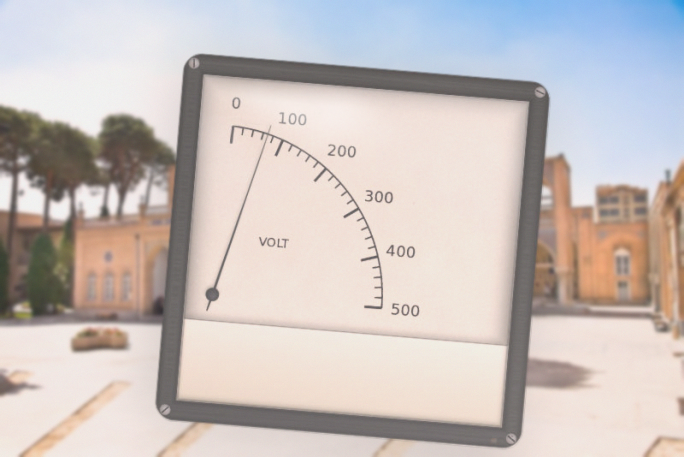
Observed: 70 (V)
